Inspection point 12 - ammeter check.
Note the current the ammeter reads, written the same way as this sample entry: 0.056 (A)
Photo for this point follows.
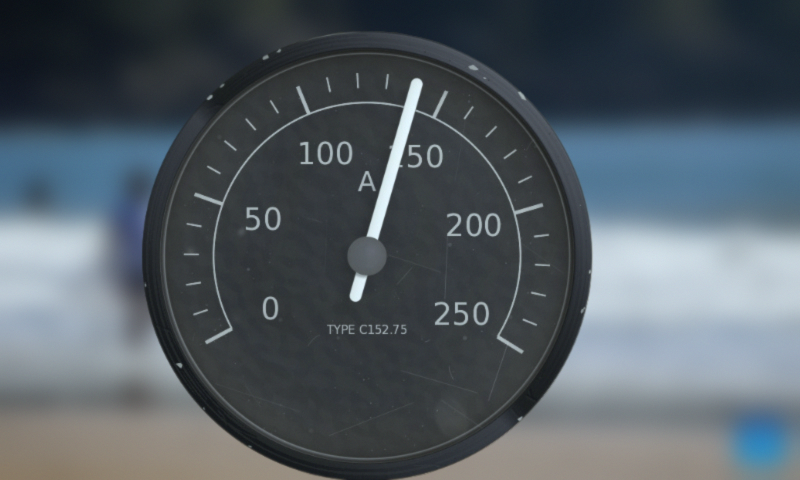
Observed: 140 (A)
